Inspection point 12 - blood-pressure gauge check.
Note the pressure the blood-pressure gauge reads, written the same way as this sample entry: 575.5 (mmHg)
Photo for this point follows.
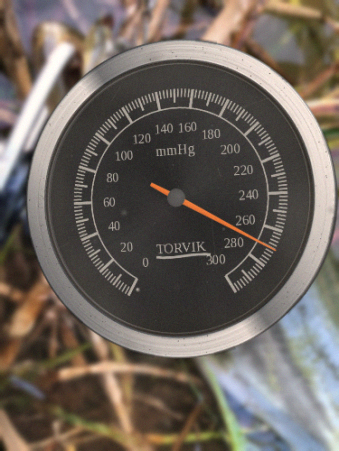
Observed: 270 (mmHg)
